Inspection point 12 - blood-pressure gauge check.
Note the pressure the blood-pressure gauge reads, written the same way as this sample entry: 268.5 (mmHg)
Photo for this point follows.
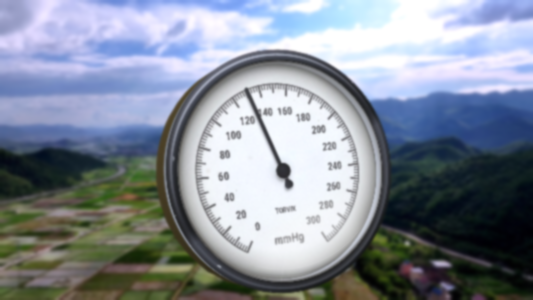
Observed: 130 (mmHg)
